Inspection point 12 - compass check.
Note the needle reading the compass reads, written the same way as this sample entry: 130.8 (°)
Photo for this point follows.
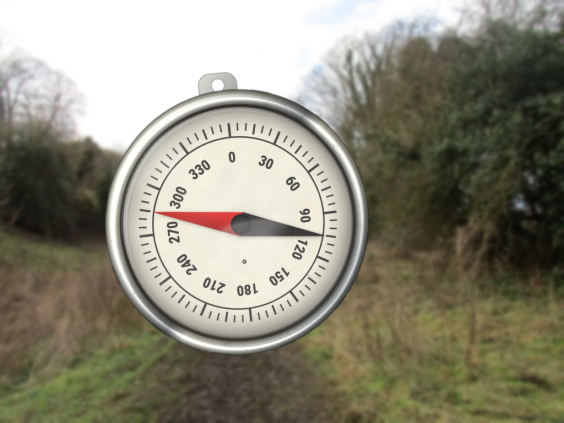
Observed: 285 (°)
